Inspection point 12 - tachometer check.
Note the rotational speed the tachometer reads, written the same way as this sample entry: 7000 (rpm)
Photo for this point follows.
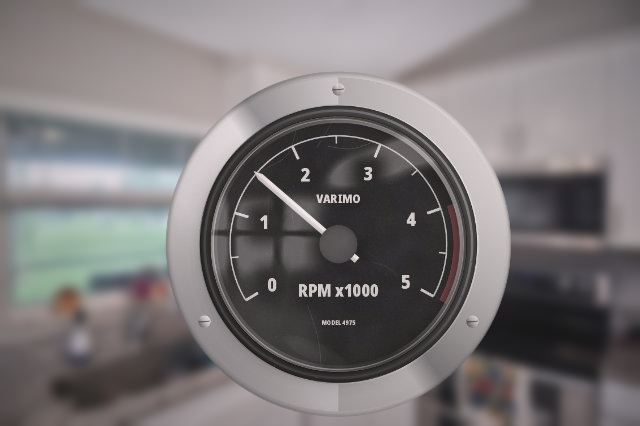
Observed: 1500 (rpm)
